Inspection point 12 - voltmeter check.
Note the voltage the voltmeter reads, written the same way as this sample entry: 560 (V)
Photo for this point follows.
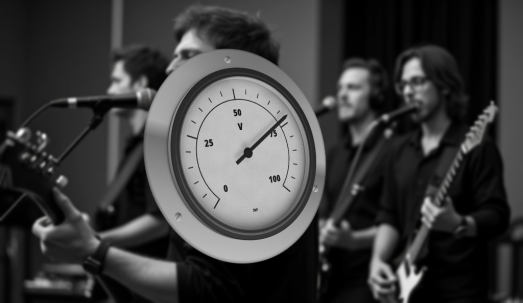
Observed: 72.5 (V)
